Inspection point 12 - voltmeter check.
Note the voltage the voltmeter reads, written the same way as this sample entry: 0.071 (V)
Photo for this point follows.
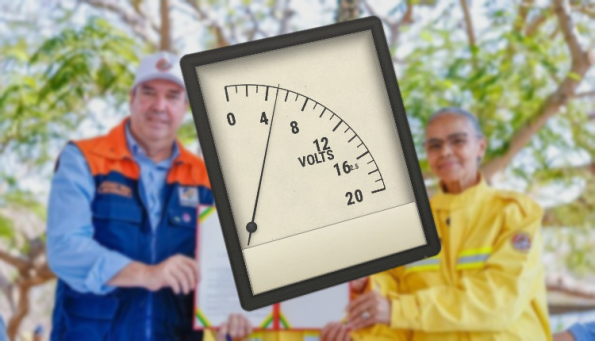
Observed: 5 (V)
